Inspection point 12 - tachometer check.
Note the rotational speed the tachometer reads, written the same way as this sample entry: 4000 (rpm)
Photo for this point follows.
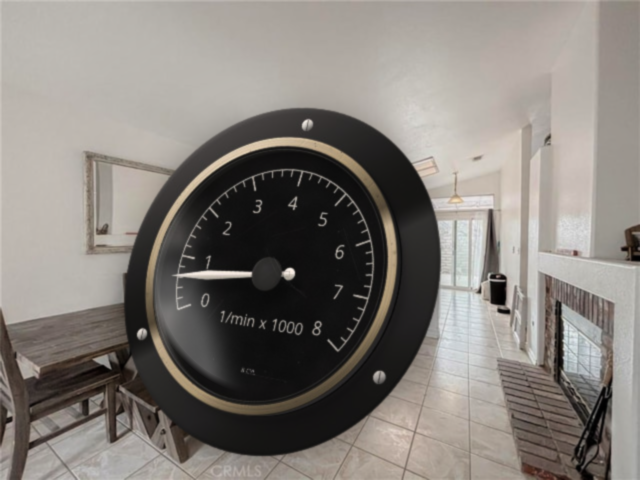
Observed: 600 (rpm)
